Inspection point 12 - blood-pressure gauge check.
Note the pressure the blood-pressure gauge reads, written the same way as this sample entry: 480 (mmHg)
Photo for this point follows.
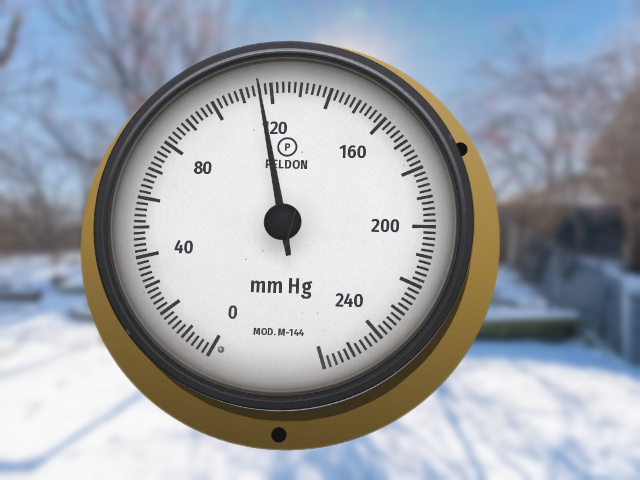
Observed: 116 (mmHg)
